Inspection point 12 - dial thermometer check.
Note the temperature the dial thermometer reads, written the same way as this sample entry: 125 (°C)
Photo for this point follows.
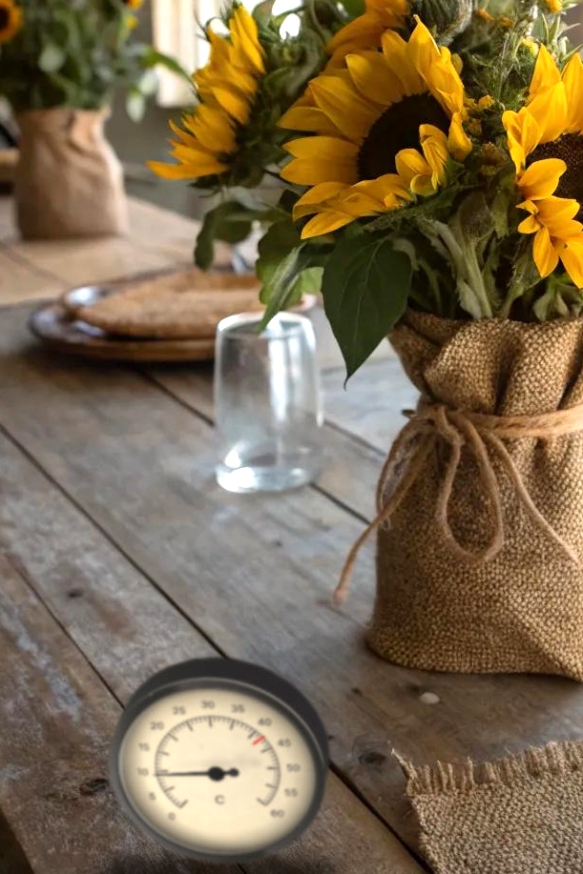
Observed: 10 (°C)
